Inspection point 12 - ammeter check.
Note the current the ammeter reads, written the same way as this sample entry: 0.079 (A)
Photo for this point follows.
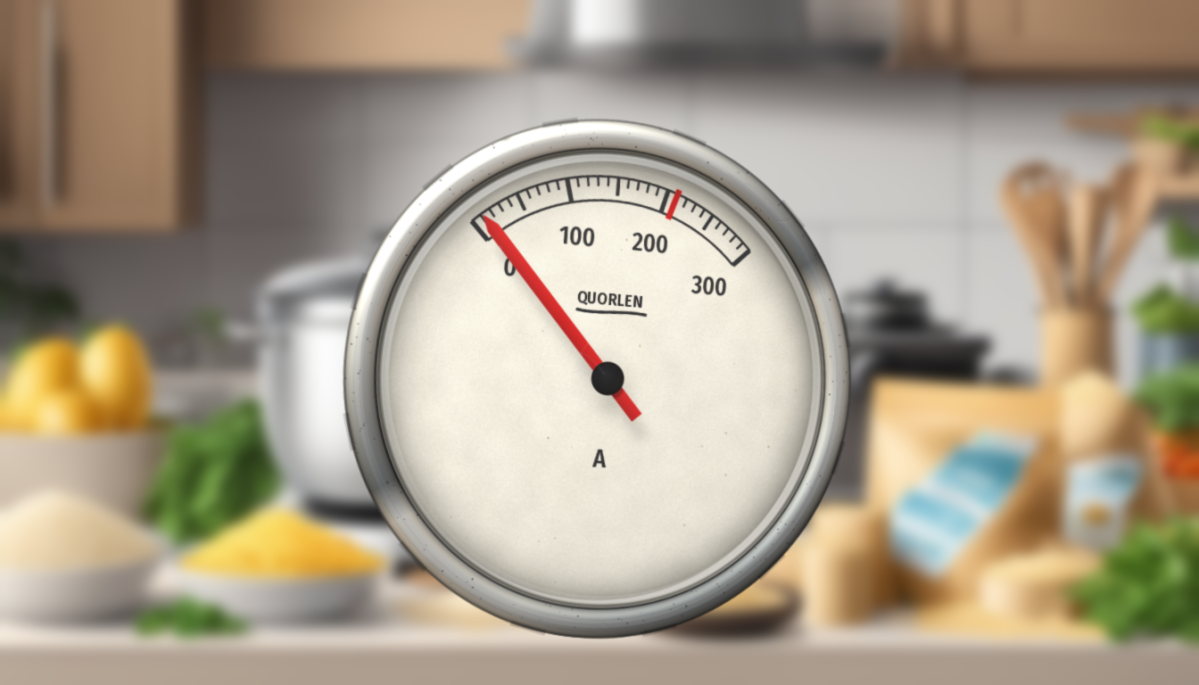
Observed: 10 (A)
